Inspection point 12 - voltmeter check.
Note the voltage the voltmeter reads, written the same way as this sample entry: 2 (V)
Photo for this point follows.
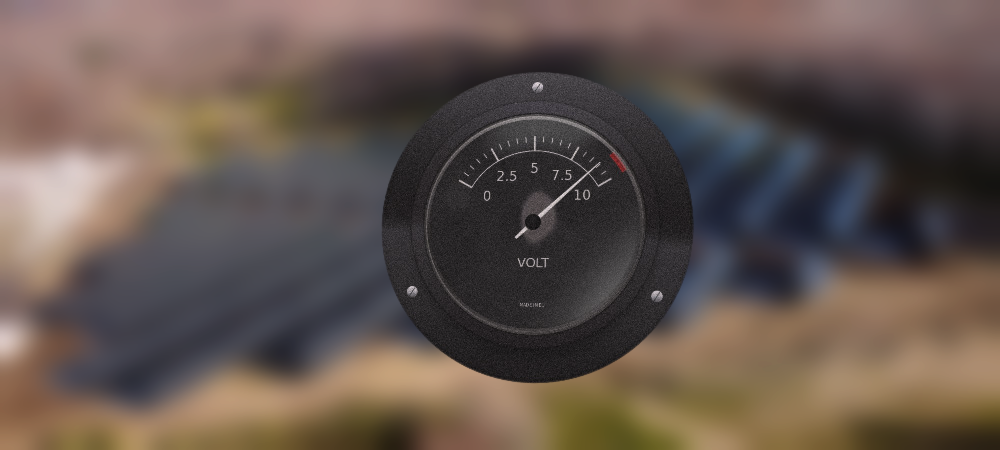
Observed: 9 (V)
